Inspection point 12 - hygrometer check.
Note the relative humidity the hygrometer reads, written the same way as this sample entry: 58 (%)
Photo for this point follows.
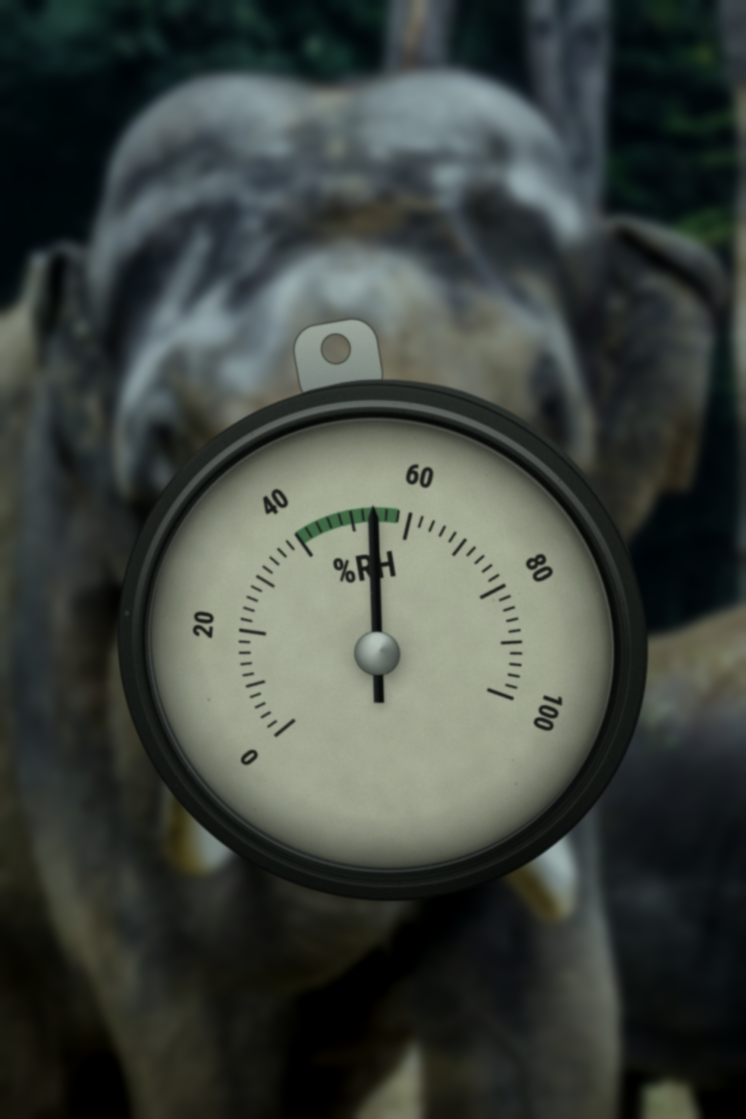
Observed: 54 (%)
